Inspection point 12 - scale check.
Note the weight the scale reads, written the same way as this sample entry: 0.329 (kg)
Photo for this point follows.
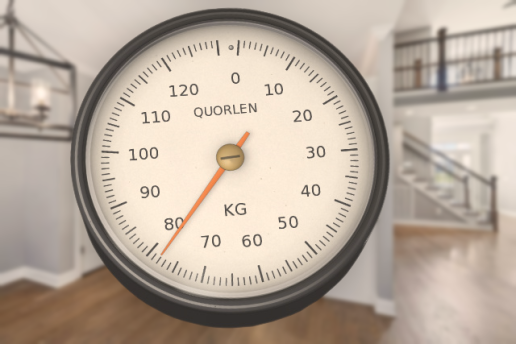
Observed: 78 (kg)
